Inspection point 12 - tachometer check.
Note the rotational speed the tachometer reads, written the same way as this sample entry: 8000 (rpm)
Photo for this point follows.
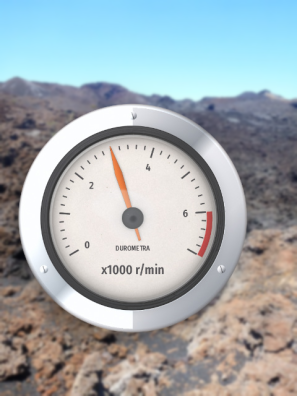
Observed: 3000 (rpm)
